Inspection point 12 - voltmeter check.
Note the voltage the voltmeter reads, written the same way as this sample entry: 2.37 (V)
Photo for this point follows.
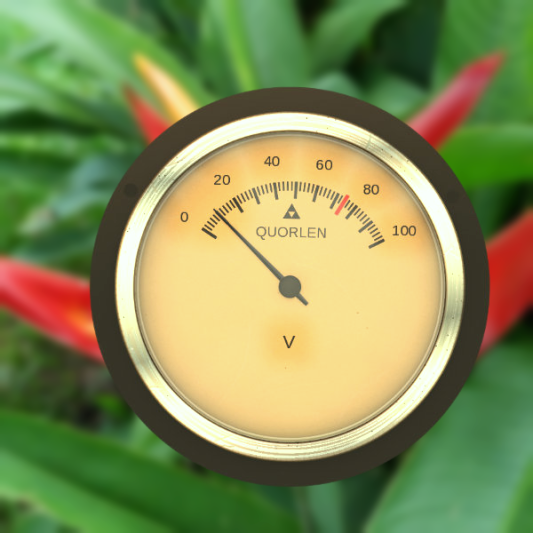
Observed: 10 (V)
